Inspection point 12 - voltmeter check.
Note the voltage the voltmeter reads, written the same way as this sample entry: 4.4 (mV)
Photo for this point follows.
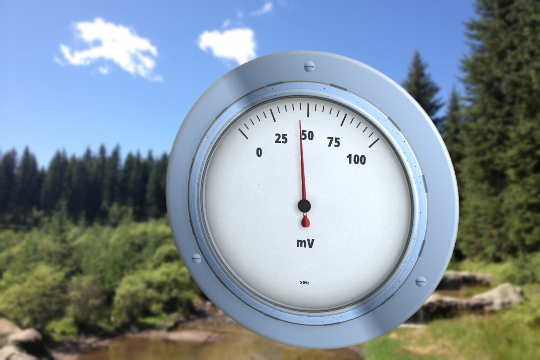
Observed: 45 (mV)
